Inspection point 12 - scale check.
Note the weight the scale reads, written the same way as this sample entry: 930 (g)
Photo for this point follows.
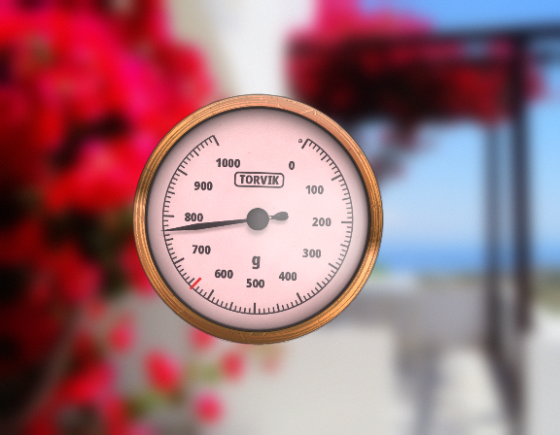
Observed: 770 (g)
